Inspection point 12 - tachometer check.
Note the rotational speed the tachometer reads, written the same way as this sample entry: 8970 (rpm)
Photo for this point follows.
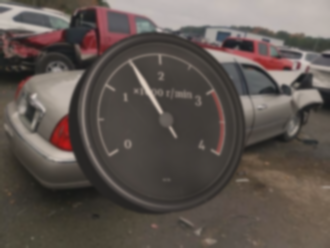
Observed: 1500 (rpm)
